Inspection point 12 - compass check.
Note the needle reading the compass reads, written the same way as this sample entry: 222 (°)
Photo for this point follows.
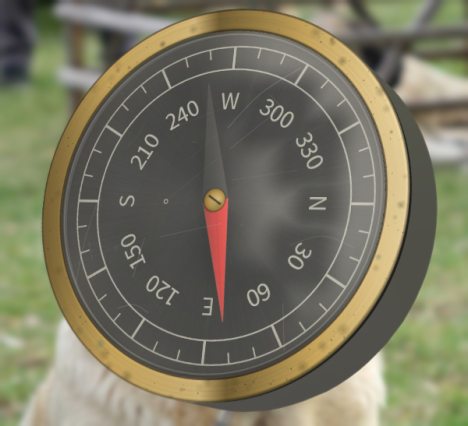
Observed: 80 (°)
